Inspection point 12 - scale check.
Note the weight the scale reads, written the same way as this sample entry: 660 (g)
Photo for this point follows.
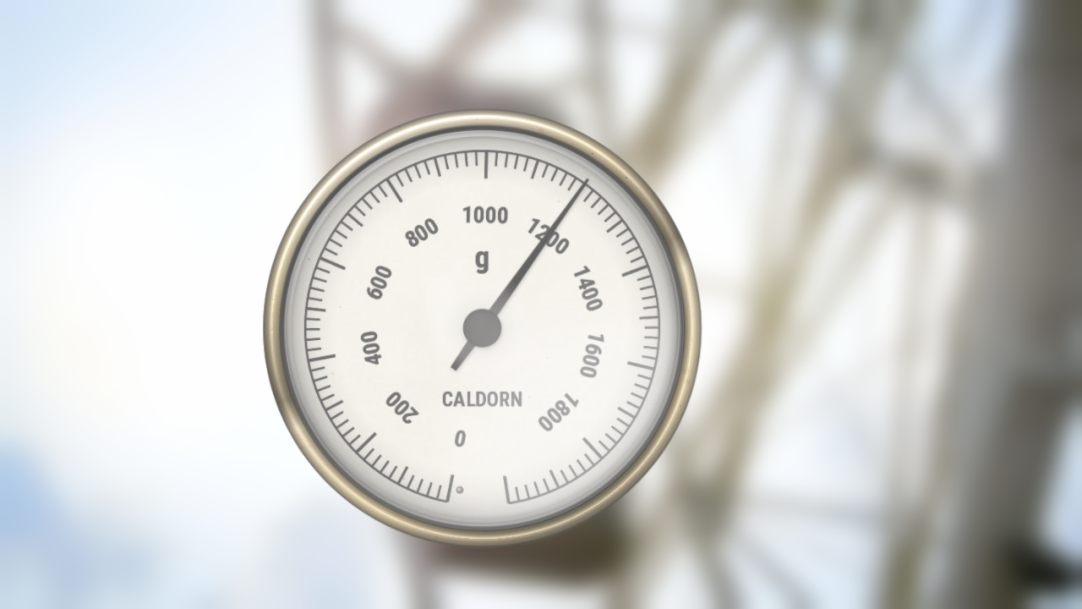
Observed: 1200 (g)
